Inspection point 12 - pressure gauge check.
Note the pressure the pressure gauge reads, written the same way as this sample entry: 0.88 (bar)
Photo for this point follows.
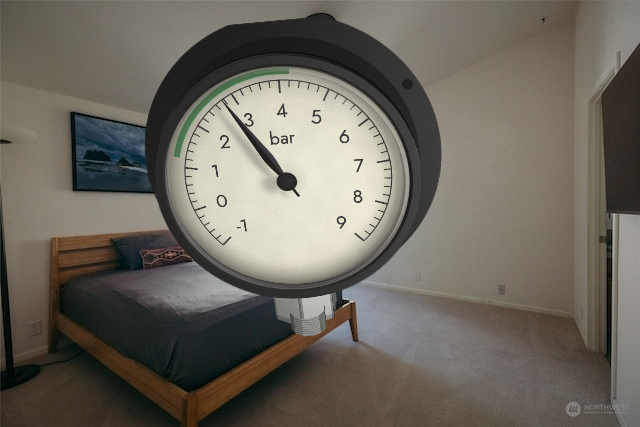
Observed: 2.8 (bar)
